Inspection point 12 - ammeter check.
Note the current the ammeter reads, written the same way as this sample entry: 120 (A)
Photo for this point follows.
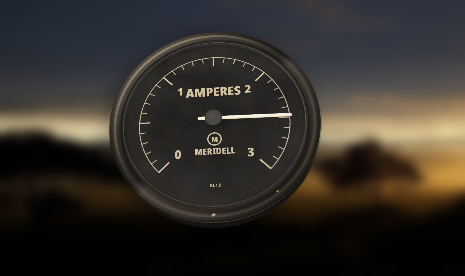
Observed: 2.5 (A)
